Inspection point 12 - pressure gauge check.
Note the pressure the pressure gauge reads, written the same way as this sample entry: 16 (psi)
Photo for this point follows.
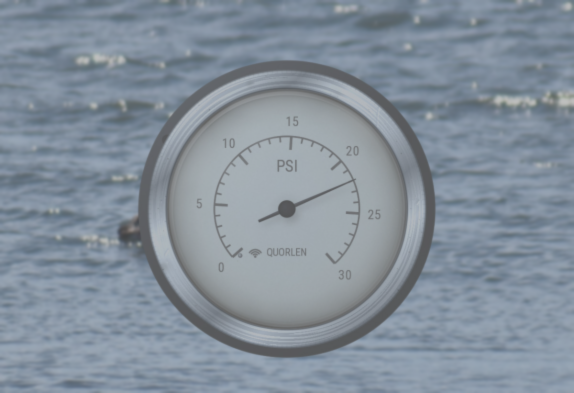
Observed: 22 (psi)
